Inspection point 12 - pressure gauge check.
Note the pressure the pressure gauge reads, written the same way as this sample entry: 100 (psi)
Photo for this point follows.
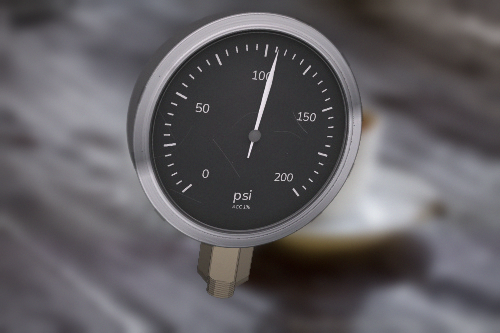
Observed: 105 (psi)
